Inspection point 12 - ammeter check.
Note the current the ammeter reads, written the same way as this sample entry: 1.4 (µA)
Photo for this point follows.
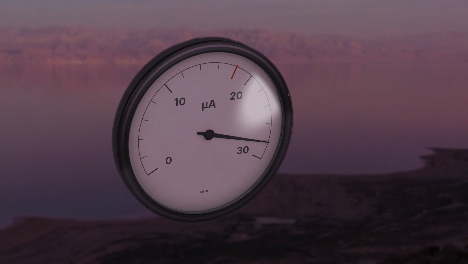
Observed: 28 (µA)
